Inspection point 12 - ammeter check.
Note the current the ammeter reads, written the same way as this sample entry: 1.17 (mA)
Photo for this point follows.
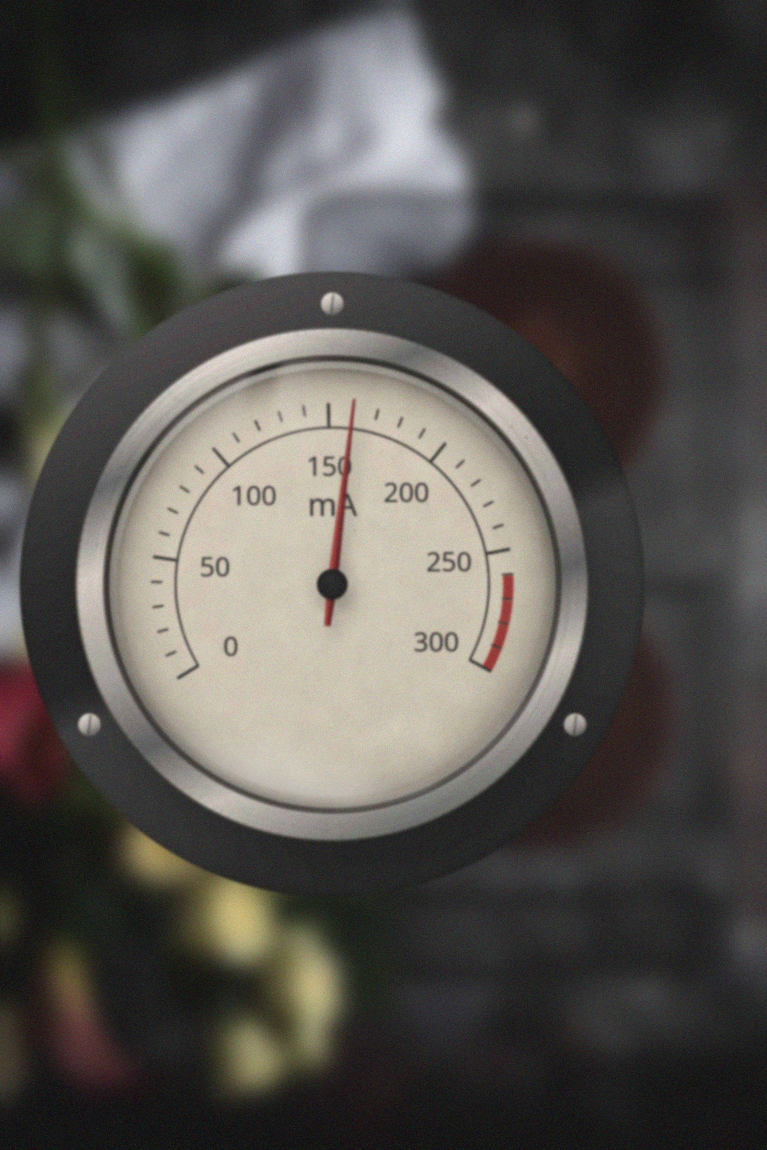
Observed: 160 (mA)
